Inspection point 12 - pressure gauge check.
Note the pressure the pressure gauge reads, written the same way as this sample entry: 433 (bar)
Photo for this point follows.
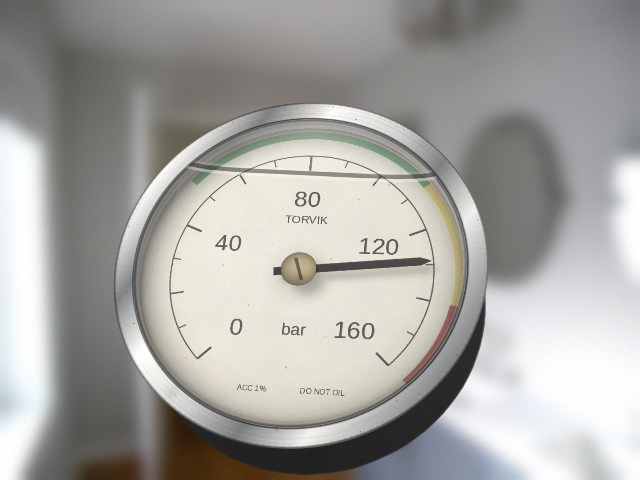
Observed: 130 (bar)
